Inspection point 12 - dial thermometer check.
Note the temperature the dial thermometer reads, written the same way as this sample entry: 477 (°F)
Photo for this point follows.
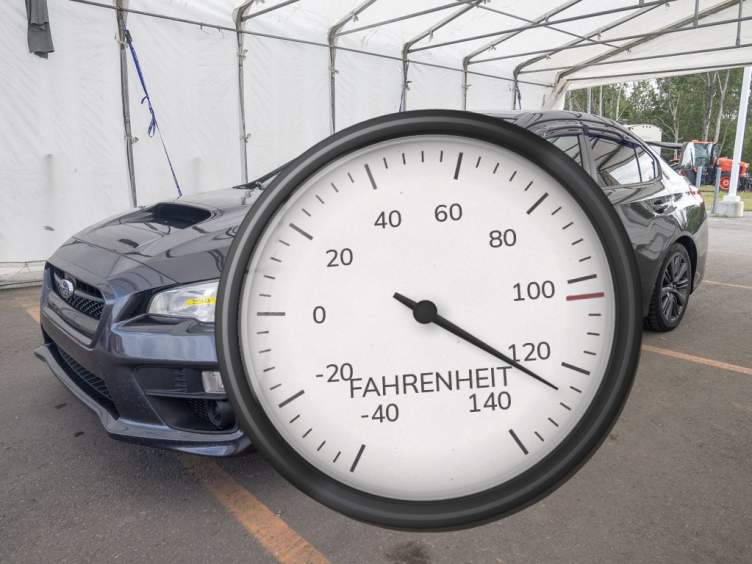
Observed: 126 (°F)
